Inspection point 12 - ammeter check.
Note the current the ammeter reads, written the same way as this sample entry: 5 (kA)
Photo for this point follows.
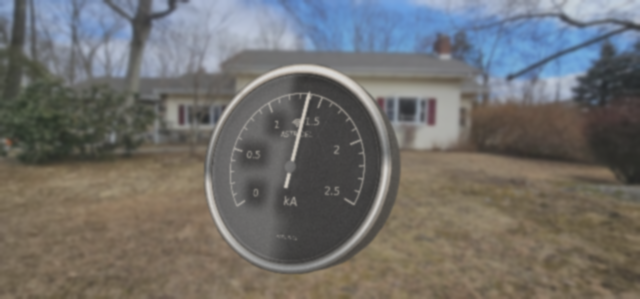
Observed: 1.4 (kA)
